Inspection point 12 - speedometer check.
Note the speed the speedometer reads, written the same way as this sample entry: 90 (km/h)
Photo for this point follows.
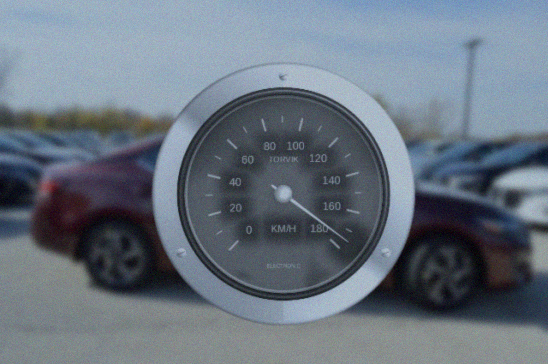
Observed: 175 (km/h)
